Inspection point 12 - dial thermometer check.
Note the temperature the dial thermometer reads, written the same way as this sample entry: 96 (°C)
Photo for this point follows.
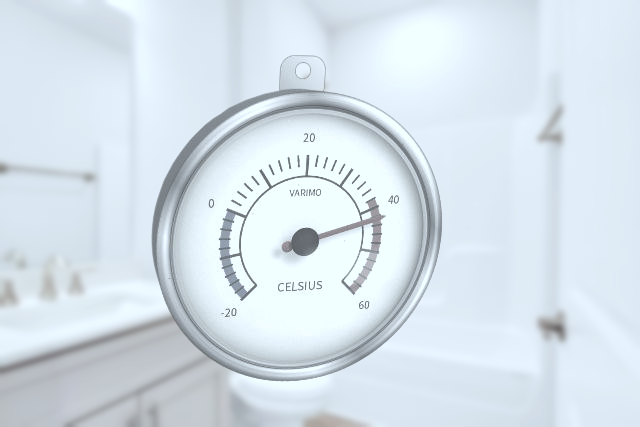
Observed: 42 (°C)
